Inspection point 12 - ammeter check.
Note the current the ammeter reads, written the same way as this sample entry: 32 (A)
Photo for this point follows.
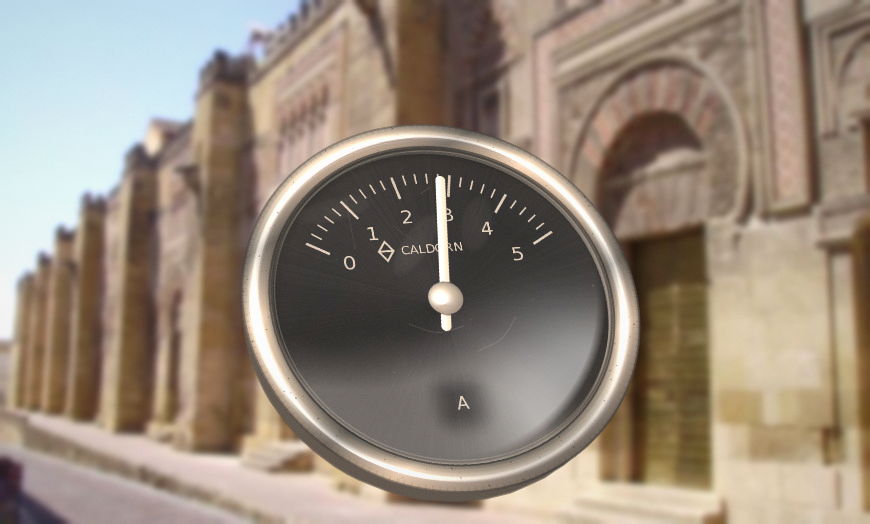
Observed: 2.8 (A)
